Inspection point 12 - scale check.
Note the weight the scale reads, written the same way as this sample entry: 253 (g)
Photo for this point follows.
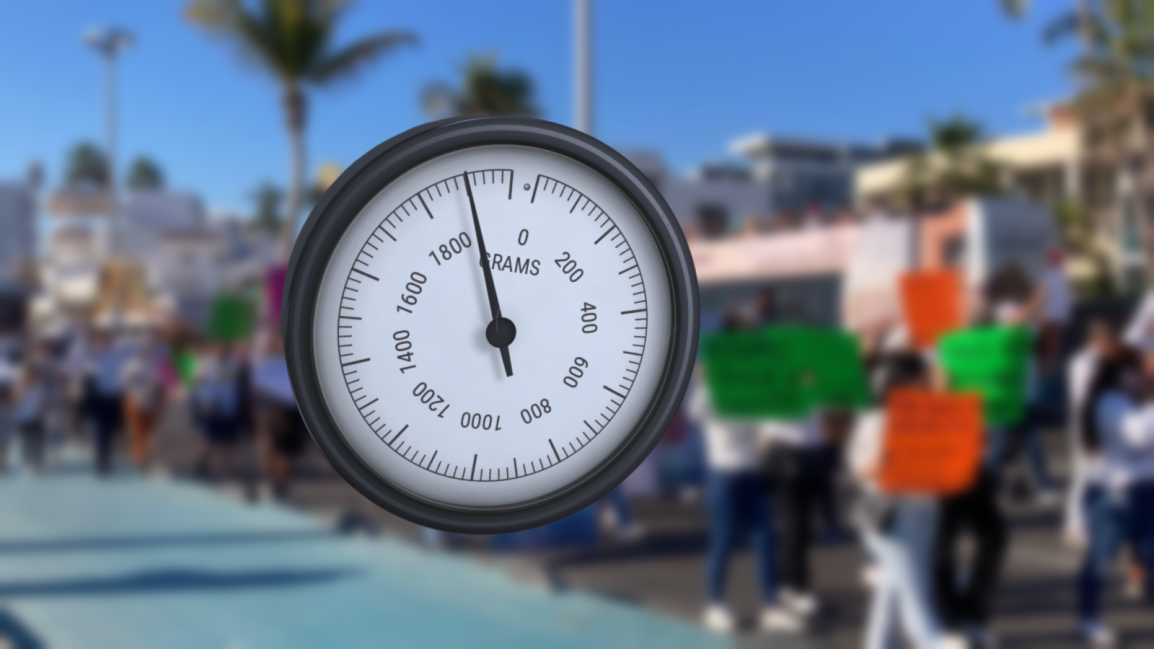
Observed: 1900 (g)
